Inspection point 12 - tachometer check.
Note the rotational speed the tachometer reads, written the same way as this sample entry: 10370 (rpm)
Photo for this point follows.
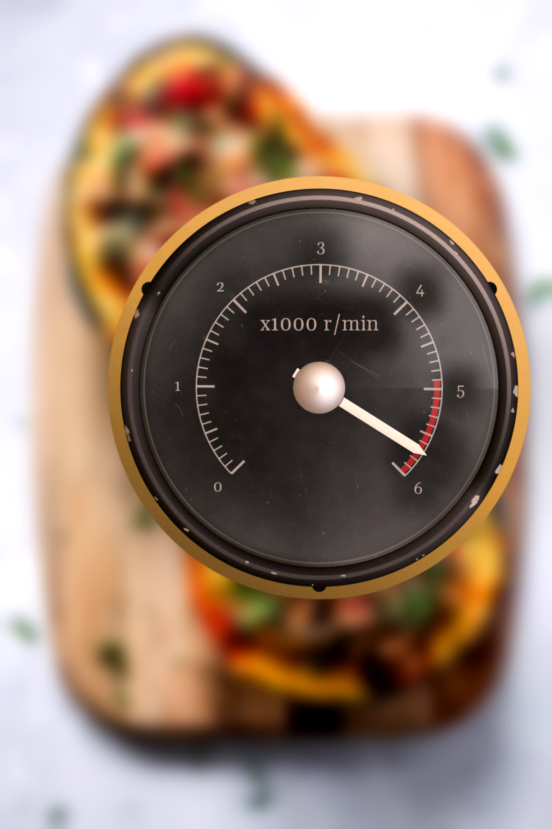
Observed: 5700 (rpm)
